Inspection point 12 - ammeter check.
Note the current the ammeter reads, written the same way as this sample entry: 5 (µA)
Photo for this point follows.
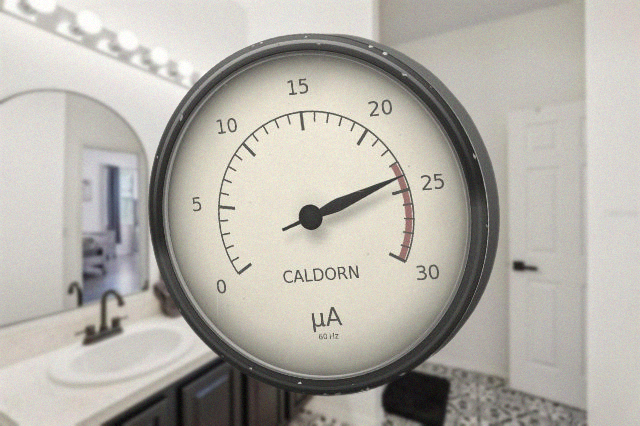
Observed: 24 (µA)
